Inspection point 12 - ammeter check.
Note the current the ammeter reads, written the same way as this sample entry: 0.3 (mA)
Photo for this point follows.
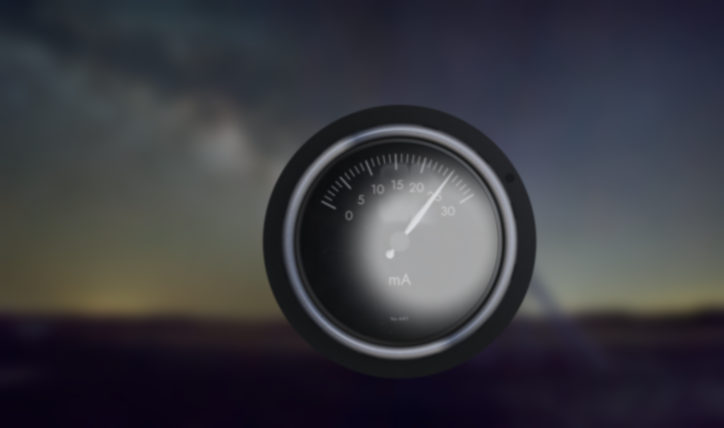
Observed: 25 (mA)
